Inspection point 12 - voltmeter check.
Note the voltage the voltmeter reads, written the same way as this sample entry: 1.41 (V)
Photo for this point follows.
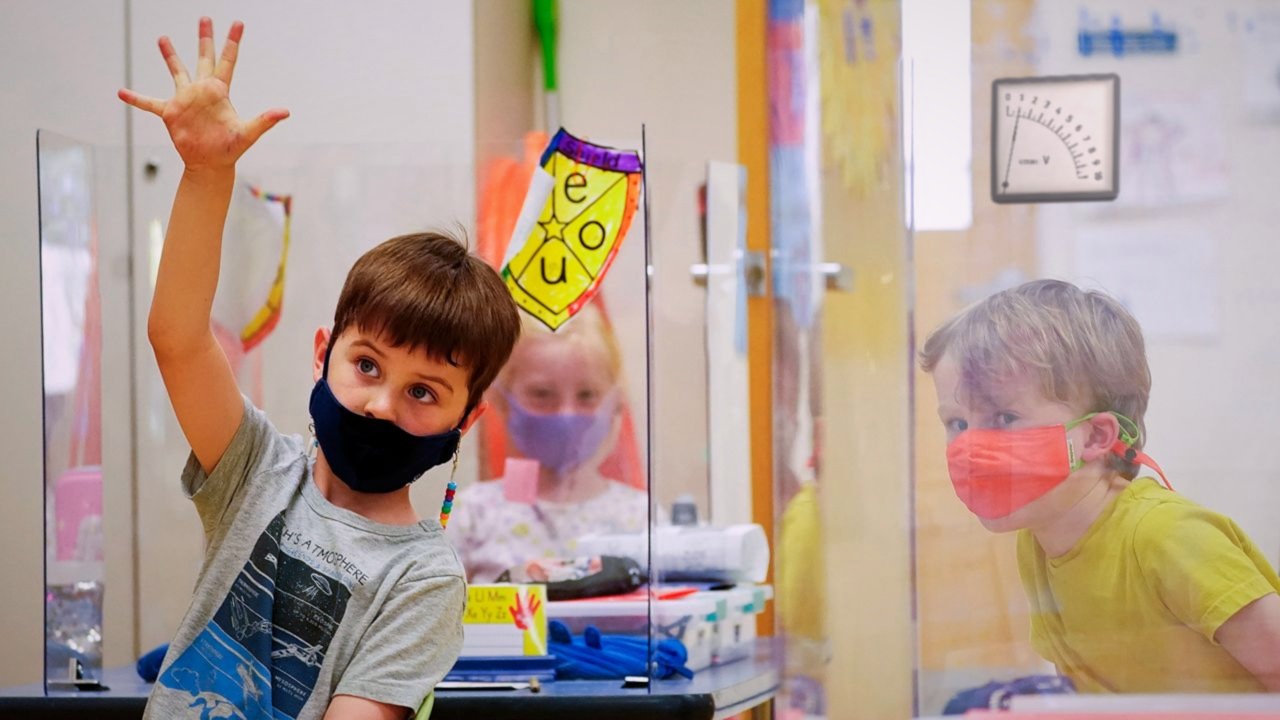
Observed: 1 (V)
